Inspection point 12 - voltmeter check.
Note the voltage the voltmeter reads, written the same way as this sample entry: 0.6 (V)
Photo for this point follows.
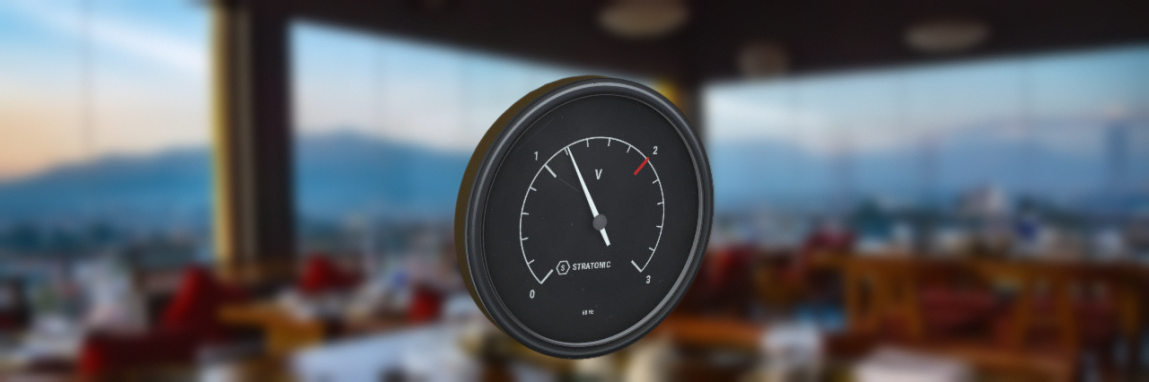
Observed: 1.2 (V)
